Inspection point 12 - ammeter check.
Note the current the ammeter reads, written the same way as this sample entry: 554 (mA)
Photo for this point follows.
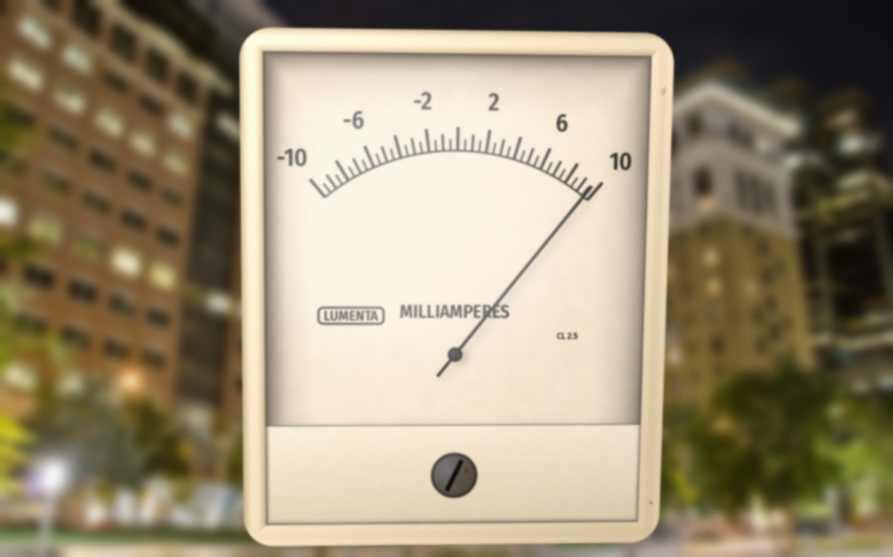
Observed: 9.5 (mA)
